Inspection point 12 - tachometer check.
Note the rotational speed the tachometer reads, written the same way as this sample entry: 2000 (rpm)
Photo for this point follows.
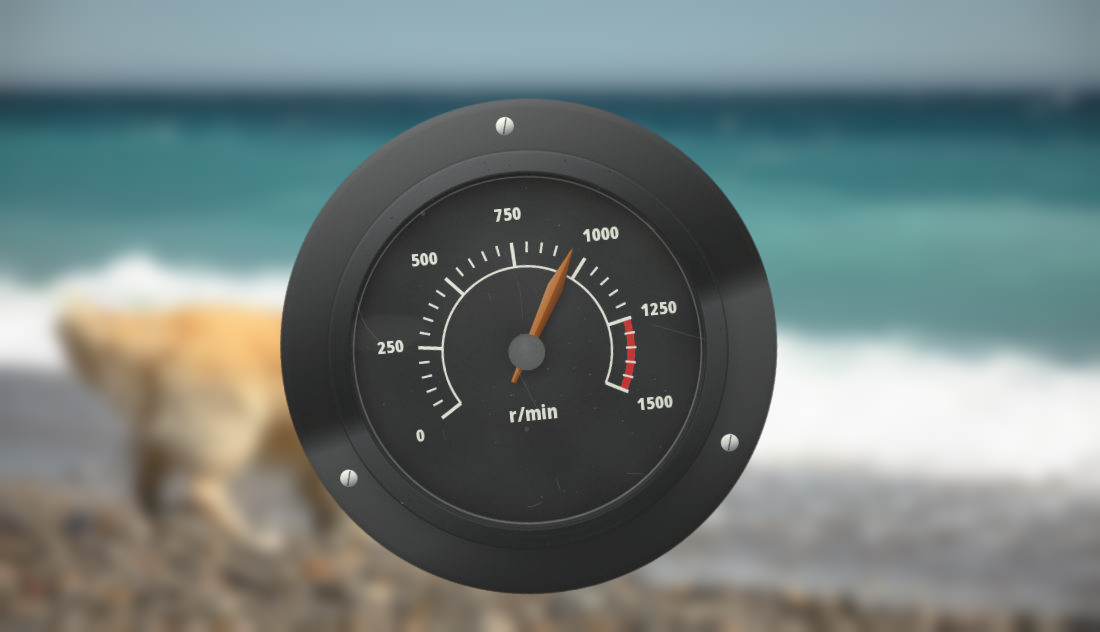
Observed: 950 (rpm)
